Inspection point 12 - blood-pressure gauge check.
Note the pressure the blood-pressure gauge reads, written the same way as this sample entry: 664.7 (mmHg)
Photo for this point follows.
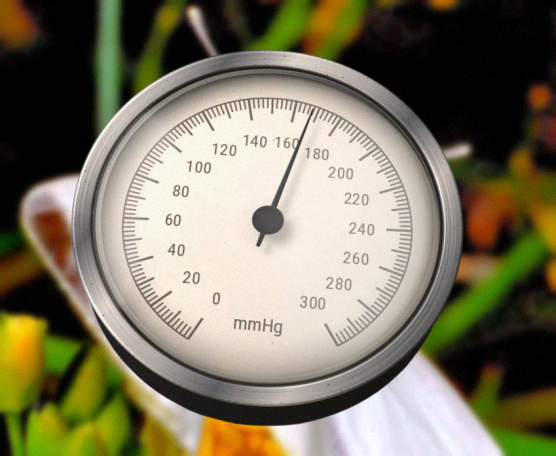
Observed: 168 (mmHg)
